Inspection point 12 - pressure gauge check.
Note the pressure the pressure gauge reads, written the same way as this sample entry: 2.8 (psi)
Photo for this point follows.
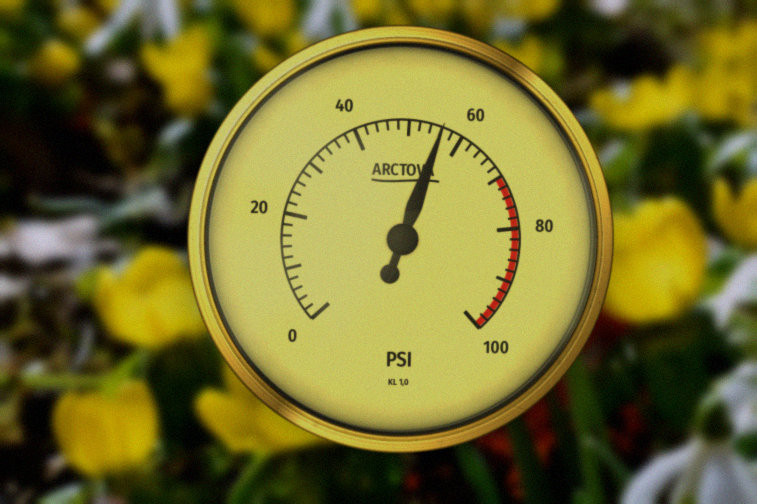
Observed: 56 (psi)
